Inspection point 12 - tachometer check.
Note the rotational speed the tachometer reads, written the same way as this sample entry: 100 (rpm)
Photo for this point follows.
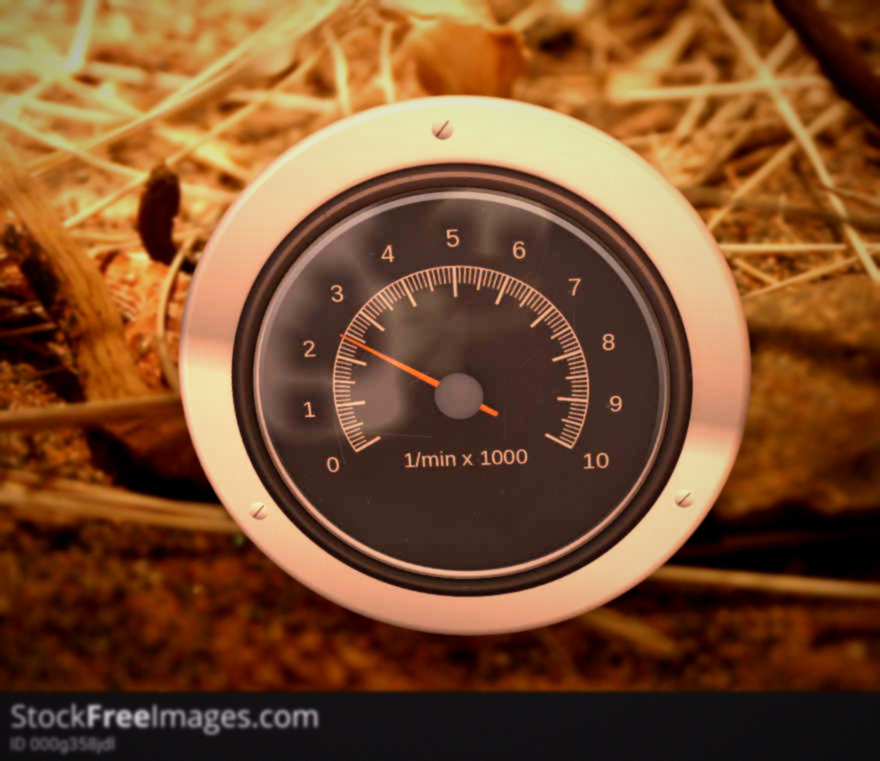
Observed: 2500 (rpm)
